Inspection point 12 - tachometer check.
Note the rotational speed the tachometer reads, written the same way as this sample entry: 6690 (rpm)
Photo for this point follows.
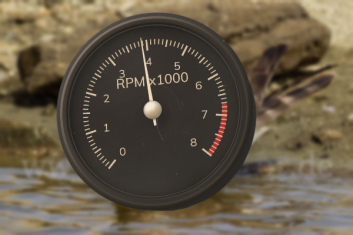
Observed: 3900 (rpm)
